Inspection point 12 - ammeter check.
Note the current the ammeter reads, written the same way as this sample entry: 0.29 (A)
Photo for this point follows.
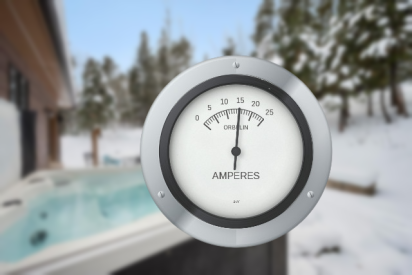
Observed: 15 (A)
